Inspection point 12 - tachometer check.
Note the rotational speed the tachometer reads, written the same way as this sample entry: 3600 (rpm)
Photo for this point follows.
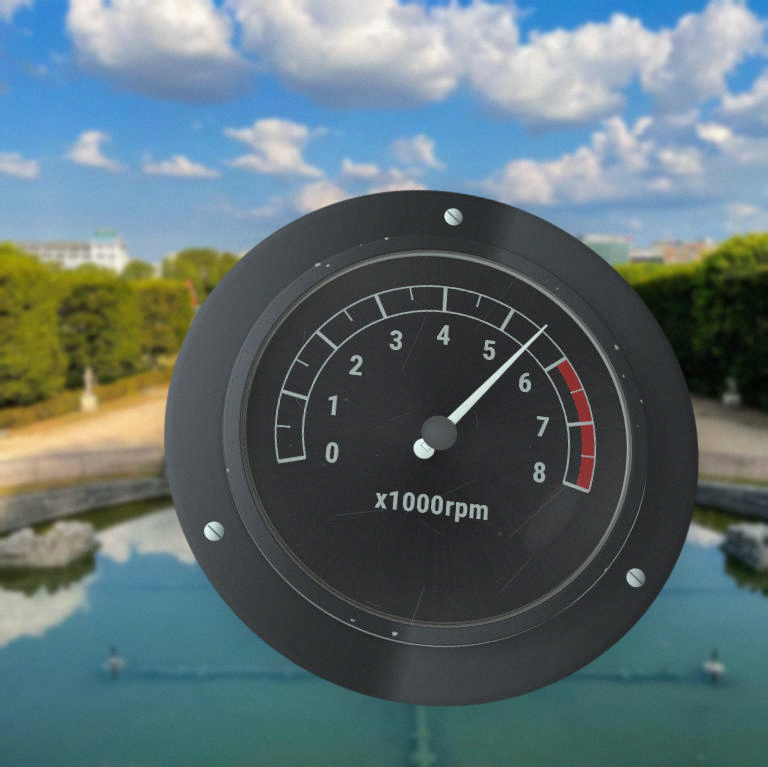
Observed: 5500 (rpm)
